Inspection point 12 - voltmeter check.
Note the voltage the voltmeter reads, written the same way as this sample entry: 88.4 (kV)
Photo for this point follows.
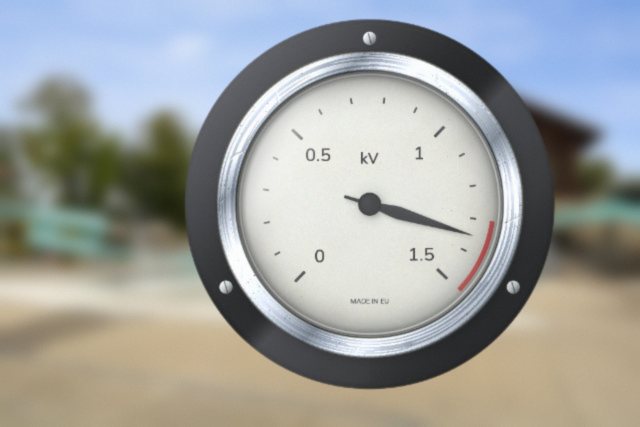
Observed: 1.35 (kV)
